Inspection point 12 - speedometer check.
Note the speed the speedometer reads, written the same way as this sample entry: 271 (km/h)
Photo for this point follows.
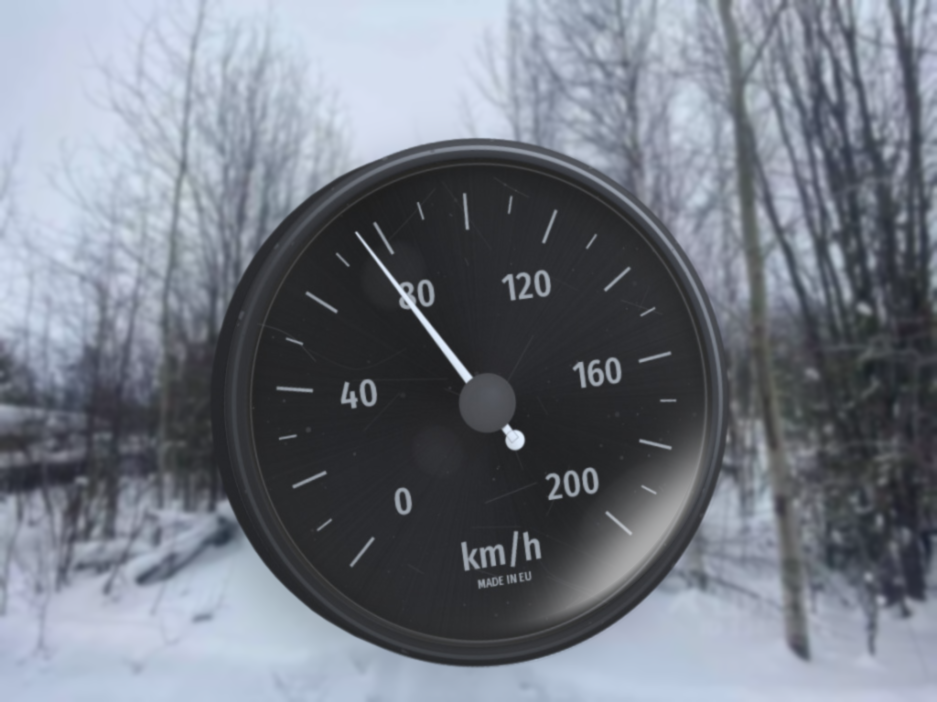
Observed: 75 (km/h)
